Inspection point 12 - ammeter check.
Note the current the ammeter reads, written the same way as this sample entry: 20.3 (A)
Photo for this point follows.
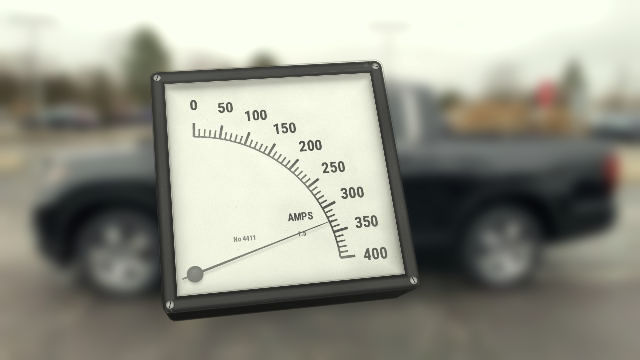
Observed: 330 (A)
